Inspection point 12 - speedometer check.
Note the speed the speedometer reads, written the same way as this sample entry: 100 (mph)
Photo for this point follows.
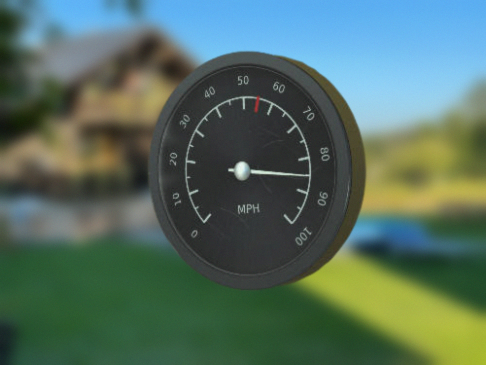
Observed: 85 (mph)
